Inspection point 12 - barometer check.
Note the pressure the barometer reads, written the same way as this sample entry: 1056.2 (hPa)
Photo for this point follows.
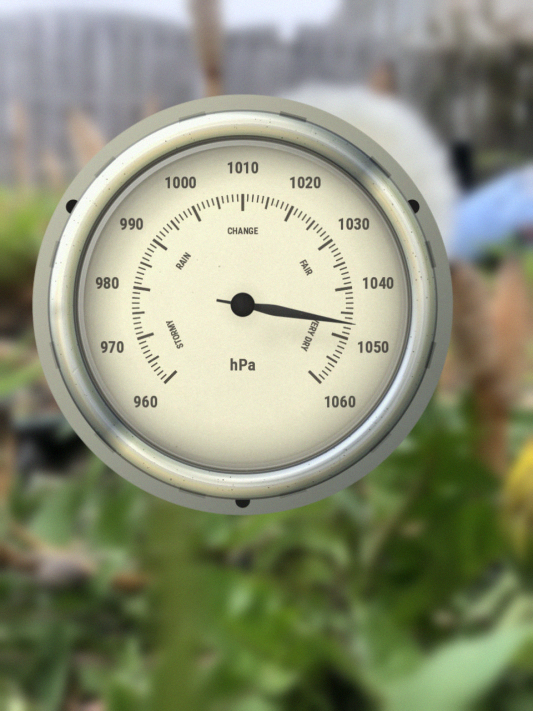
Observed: 1047 (hPa)
